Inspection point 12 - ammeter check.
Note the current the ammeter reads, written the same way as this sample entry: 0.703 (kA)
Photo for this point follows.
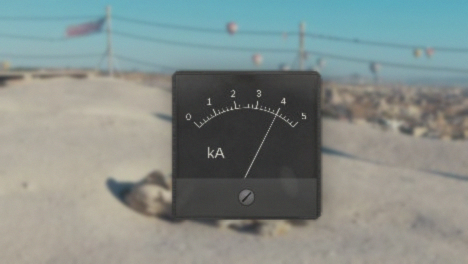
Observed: 4 (kA)
